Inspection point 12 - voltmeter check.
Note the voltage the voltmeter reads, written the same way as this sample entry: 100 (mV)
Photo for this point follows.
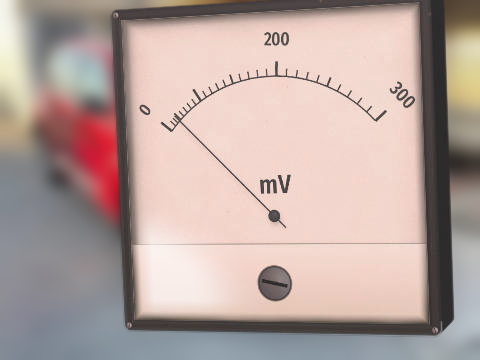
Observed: 50 (mV)
